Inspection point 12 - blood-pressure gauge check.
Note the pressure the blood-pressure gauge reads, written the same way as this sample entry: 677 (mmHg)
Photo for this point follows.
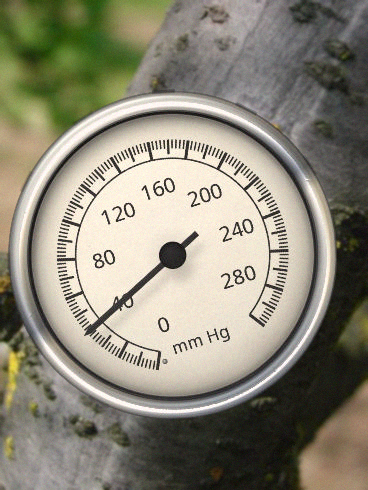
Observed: 40 (mmHg)
